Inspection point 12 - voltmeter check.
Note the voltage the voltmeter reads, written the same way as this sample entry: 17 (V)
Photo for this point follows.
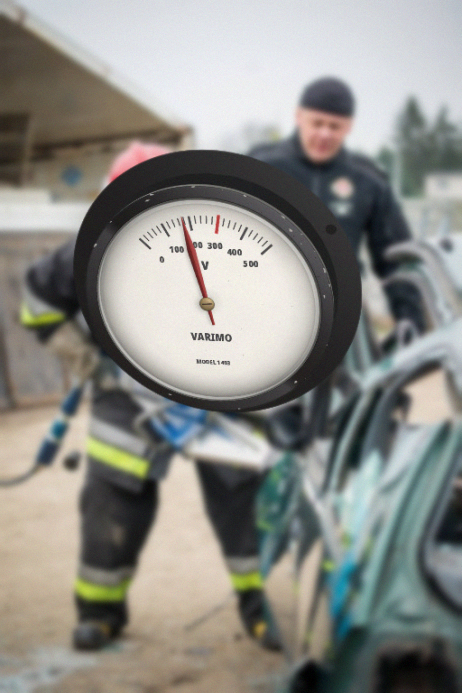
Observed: 180 (V)
